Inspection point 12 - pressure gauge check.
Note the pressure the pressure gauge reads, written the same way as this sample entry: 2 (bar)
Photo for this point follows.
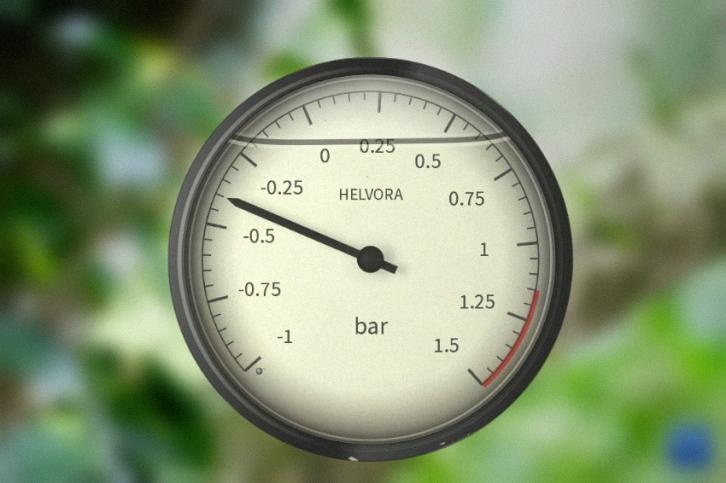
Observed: -0.4 (bar)
